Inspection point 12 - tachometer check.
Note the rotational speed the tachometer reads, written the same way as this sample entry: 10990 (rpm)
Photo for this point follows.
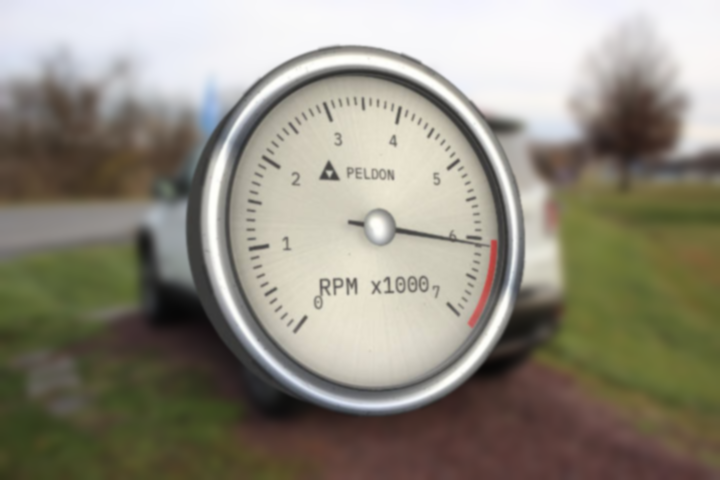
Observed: 6100 (rpm)
